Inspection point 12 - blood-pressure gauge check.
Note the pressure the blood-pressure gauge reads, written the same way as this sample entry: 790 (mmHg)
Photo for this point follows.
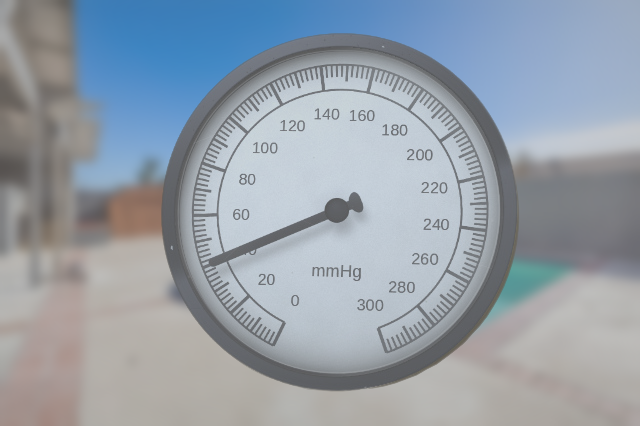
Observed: 40 (mmHg)
